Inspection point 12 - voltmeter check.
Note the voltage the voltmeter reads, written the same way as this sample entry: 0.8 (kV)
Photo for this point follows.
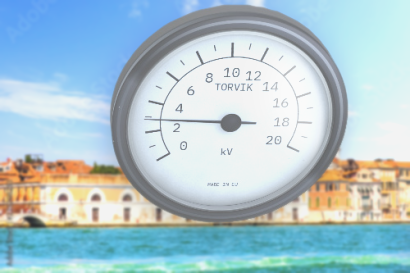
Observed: 3 (kV)
